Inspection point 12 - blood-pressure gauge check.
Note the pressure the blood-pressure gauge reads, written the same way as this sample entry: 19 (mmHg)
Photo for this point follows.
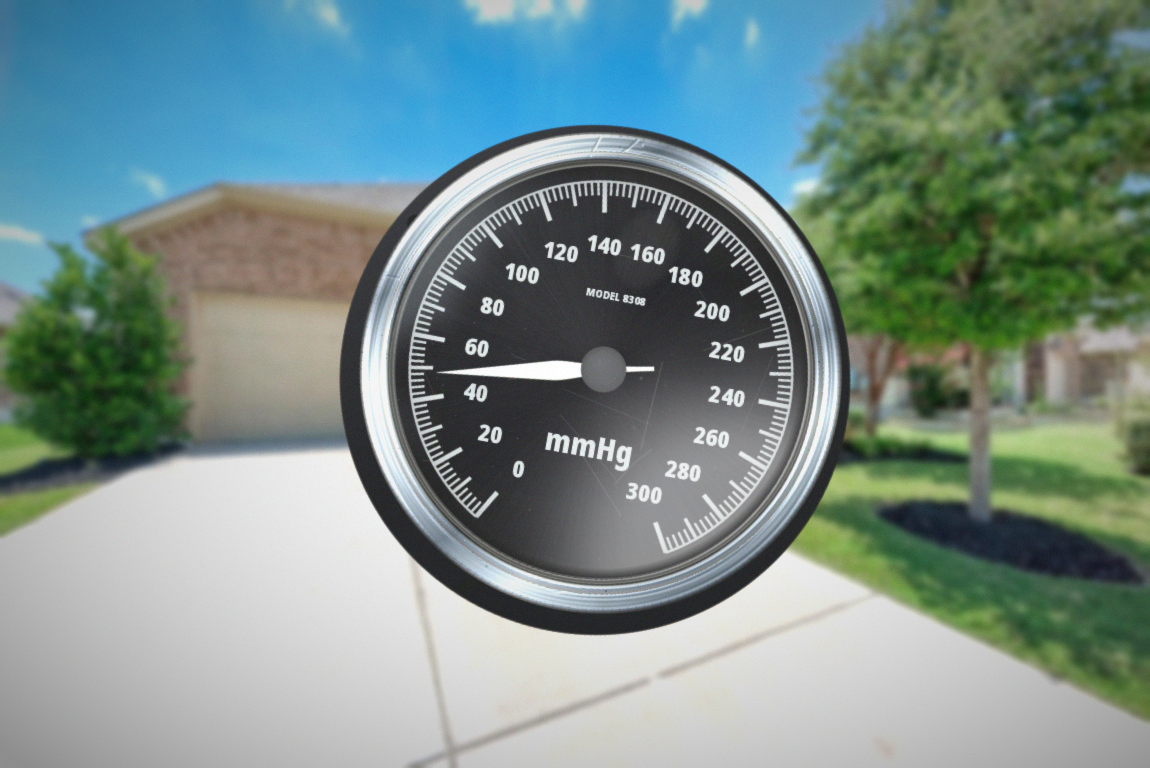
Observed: 48 (mmHg)
